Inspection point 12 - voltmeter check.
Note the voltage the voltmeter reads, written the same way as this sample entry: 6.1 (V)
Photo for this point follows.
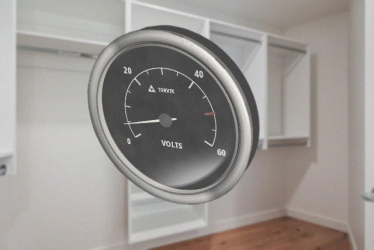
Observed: 5 (V)
